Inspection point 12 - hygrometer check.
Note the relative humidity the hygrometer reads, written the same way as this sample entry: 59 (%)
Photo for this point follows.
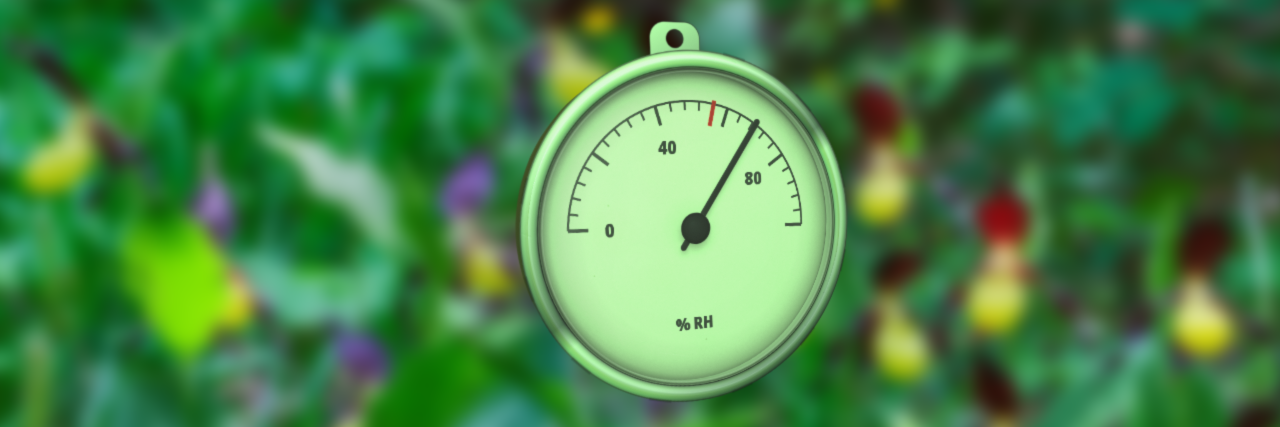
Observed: 68 (%)
